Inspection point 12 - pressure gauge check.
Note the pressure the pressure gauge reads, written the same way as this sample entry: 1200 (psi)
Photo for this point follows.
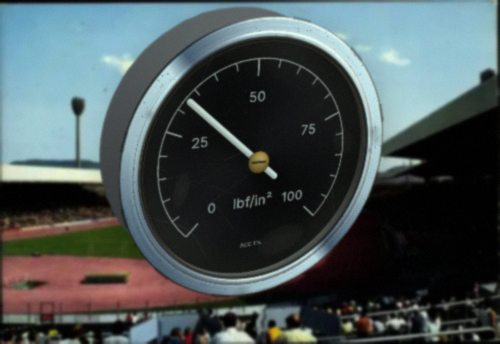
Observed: 32.5 (psi)
